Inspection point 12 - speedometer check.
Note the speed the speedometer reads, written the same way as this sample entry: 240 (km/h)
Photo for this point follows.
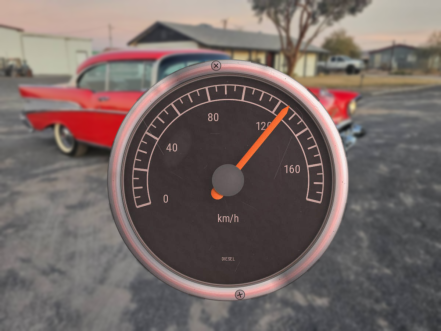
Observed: 125 (km/h)
